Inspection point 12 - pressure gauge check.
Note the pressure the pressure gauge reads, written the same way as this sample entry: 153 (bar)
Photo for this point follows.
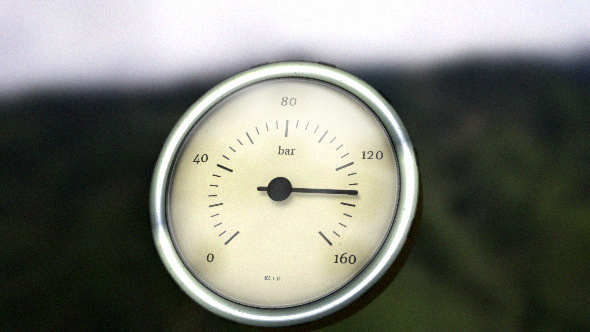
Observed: 135 (bar)
